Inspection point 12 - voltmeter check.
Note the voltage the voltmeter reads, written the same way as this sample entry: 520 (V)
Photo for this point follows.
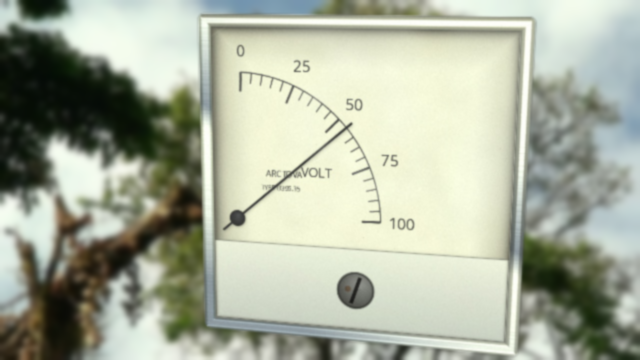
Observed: 55 (V)
